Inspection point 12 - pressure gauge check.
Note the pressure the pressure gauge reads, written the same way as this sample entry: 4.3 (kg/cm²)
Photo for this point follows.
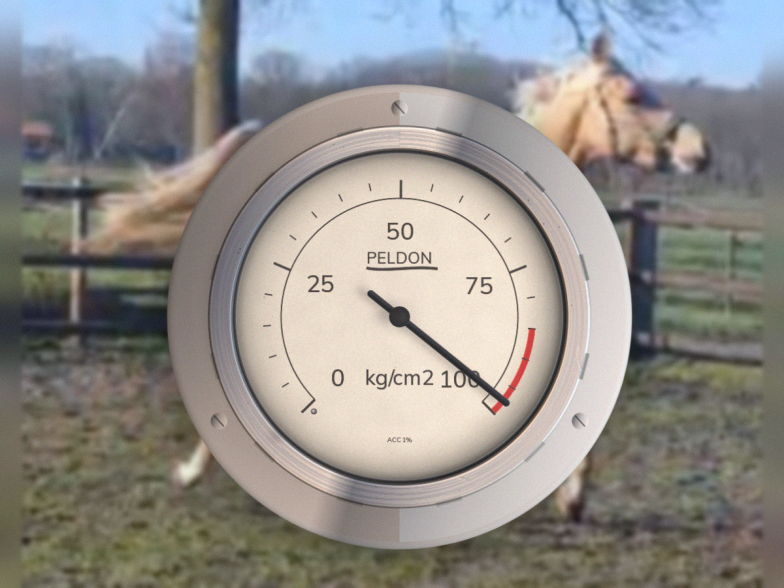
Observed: 97.5 (kg/cm²)
